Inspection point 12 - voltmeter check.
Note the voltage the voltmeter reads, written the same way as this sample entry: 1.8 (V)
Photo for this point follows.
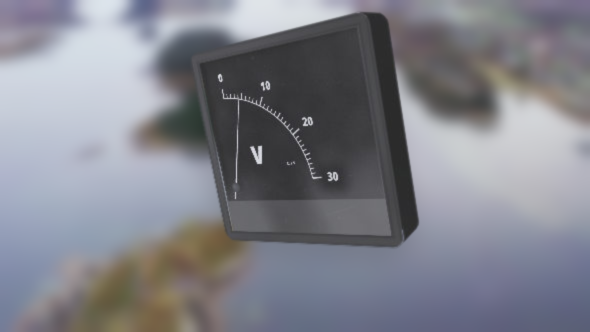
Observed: 5 (V)
